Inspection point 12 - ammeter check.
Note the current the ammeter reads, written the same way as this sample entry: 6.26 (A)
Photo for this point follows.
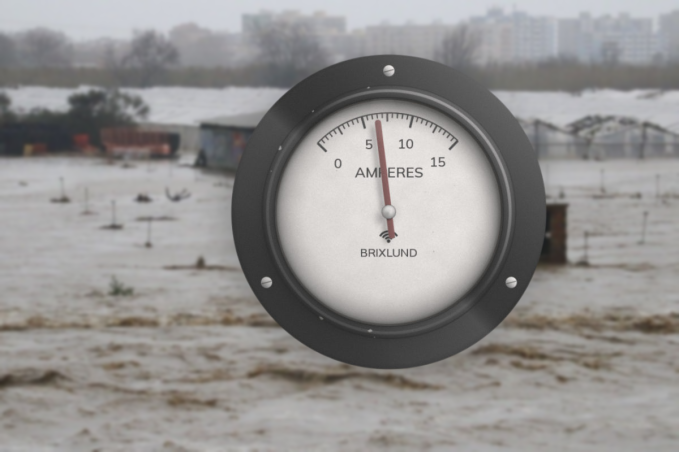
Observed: 6.5 (A)
